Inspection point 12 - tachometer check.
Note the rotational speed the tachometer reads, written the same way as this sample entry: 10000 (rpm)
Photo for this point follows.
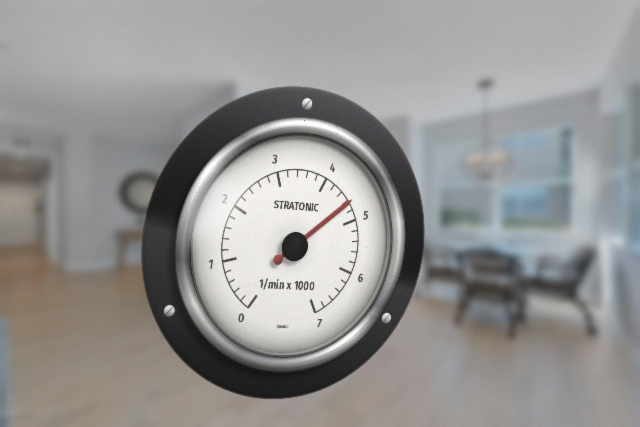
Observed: 4600 (rpm)
